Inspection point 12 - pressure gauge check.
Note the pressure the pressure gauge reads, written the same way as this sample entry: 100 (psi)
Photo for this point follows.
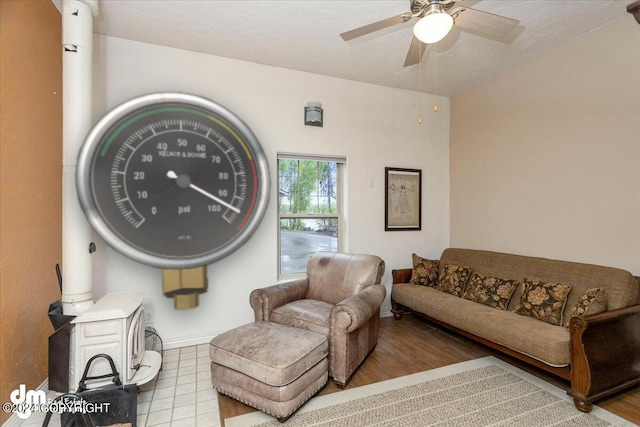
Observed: 95 (psi)
